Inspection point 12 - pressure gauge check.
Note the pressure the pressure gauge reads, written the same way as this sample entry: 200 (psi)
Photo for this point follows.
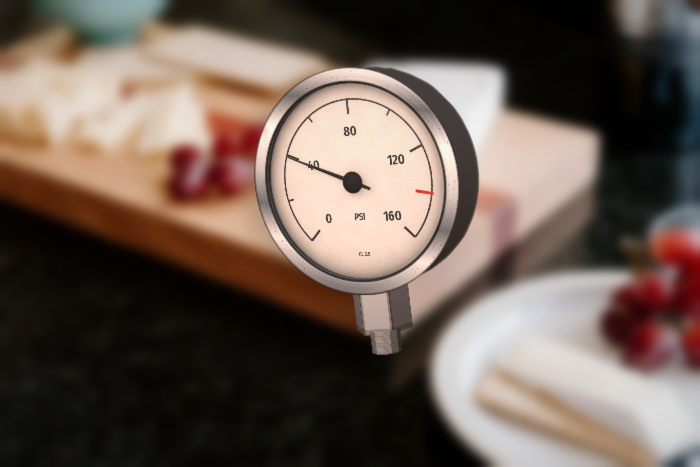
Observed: 40 (psi)
